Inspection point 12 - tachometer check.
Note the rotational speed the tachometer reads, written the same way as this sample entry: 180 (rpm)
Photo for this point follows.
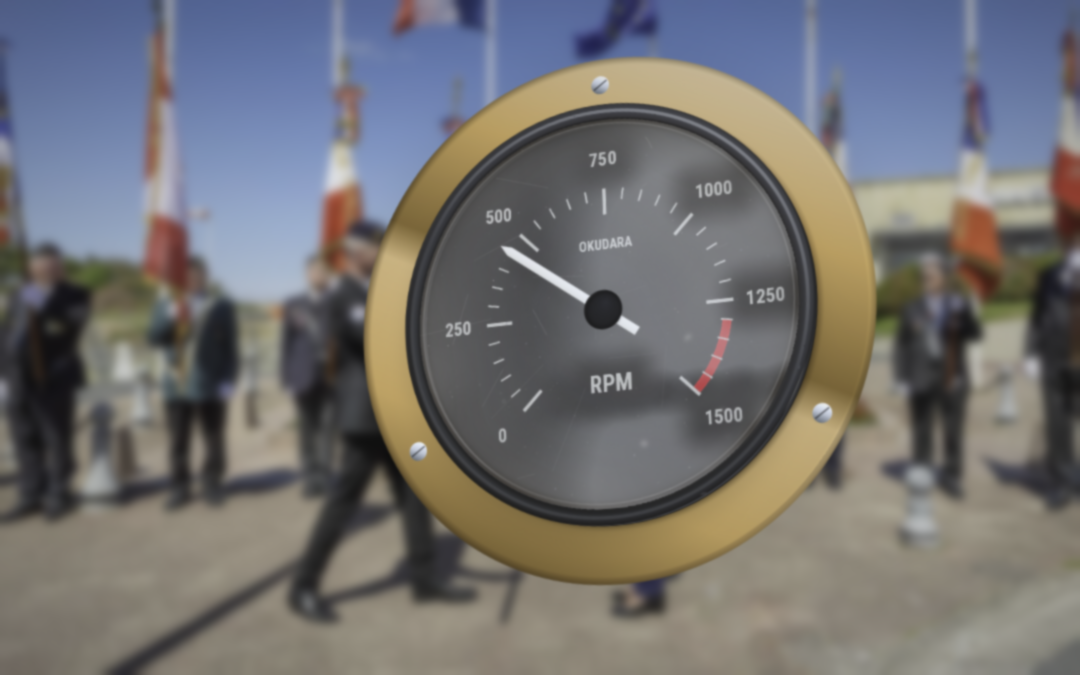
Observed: 450 (rpm)
